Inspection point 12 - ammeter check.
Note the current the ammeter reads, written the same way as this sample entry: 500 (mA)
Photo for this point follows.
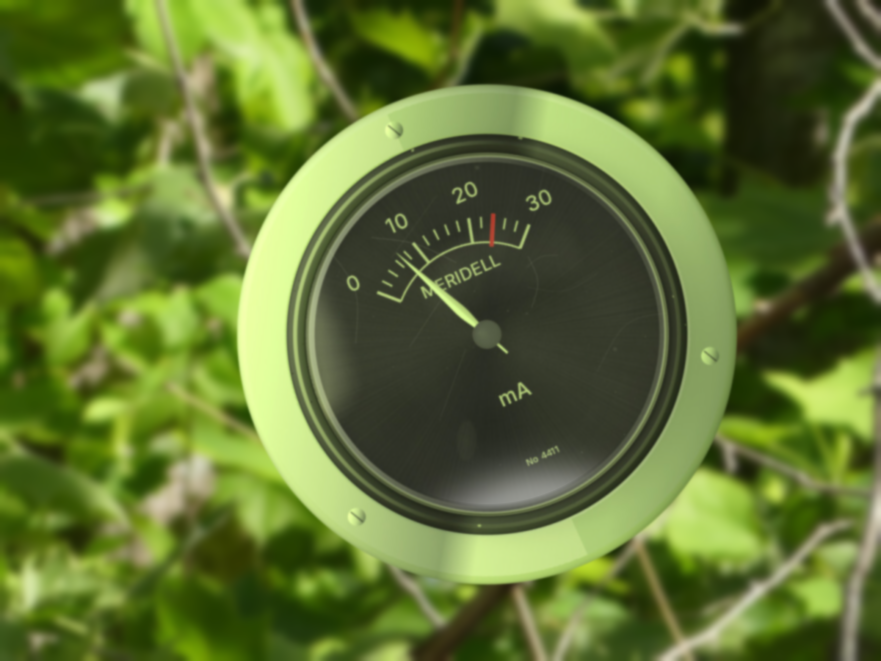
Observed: 7 (mA)
